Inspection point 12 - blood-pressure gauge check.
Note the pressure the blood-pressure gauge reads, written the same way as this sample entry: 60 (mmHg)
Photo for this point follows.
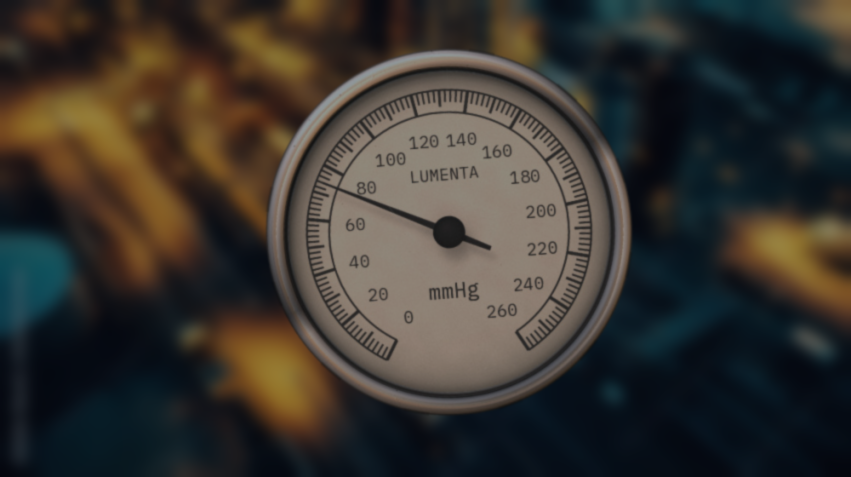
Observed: 74 (mmHg)
